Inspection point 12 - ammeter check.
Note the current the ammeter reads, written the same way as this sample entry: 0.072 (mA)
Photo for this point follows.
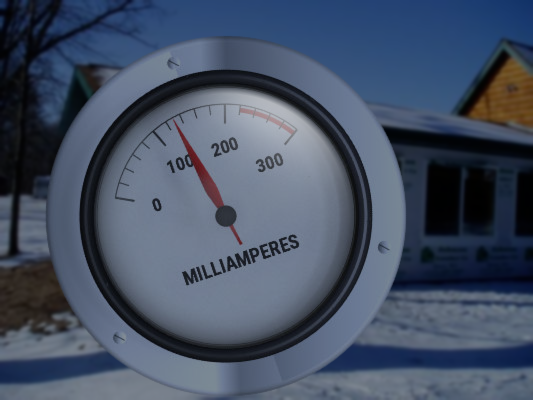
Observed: 130 (mA)
